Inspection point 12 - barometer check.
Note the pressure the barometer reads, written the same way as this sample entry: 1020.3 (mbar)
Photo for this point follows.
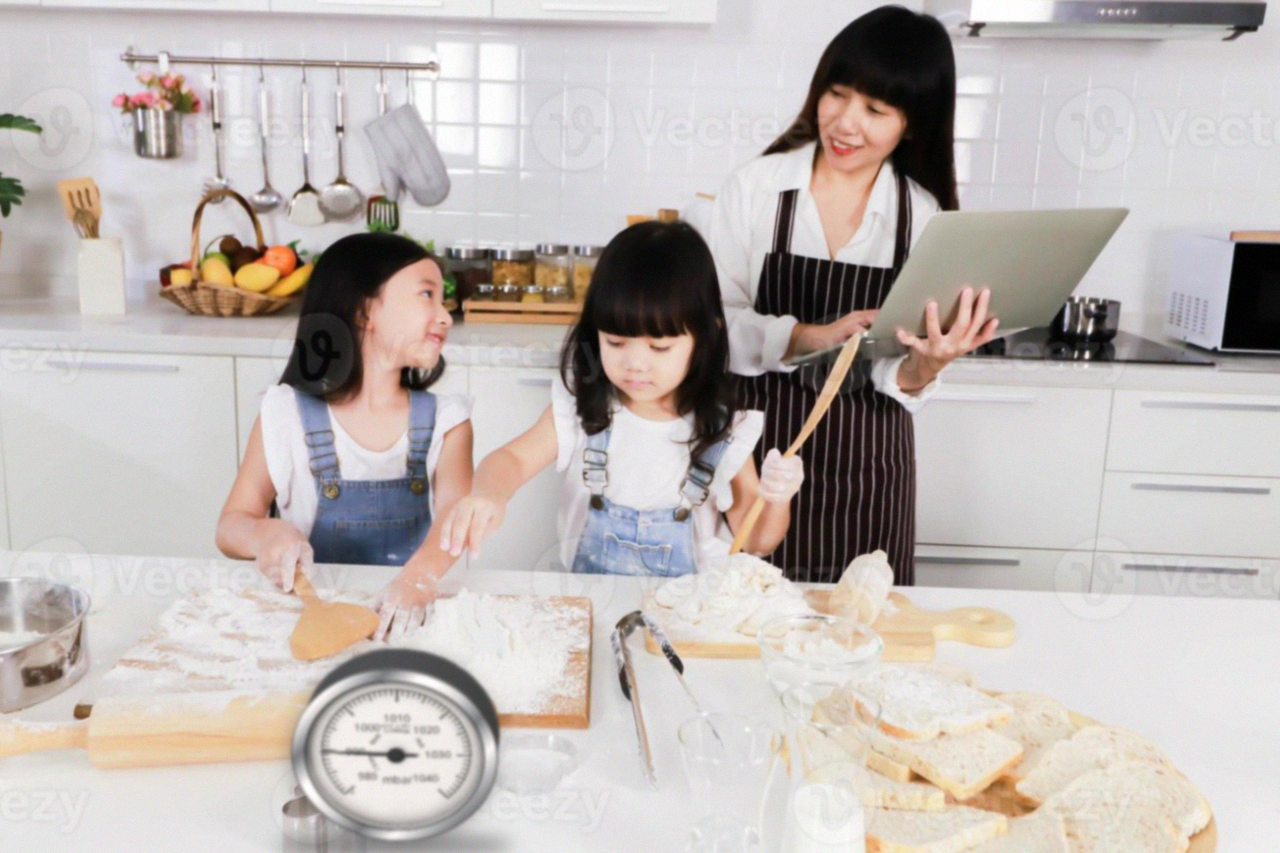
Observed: 990 (mbar)
